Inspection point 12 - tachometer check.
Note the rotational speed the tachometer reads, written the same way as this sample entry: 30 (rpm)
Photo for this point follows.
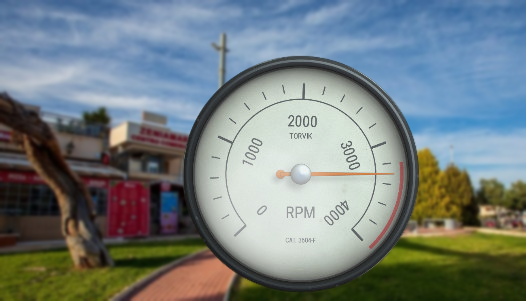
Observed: 3300 (rpm)
